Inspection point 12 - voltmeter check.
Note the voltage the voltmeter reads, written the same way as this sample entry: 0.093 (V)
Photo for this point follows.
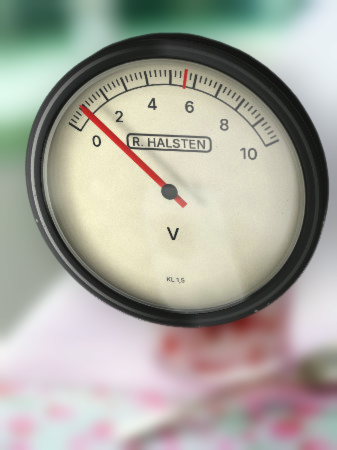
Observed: 1 (V)
